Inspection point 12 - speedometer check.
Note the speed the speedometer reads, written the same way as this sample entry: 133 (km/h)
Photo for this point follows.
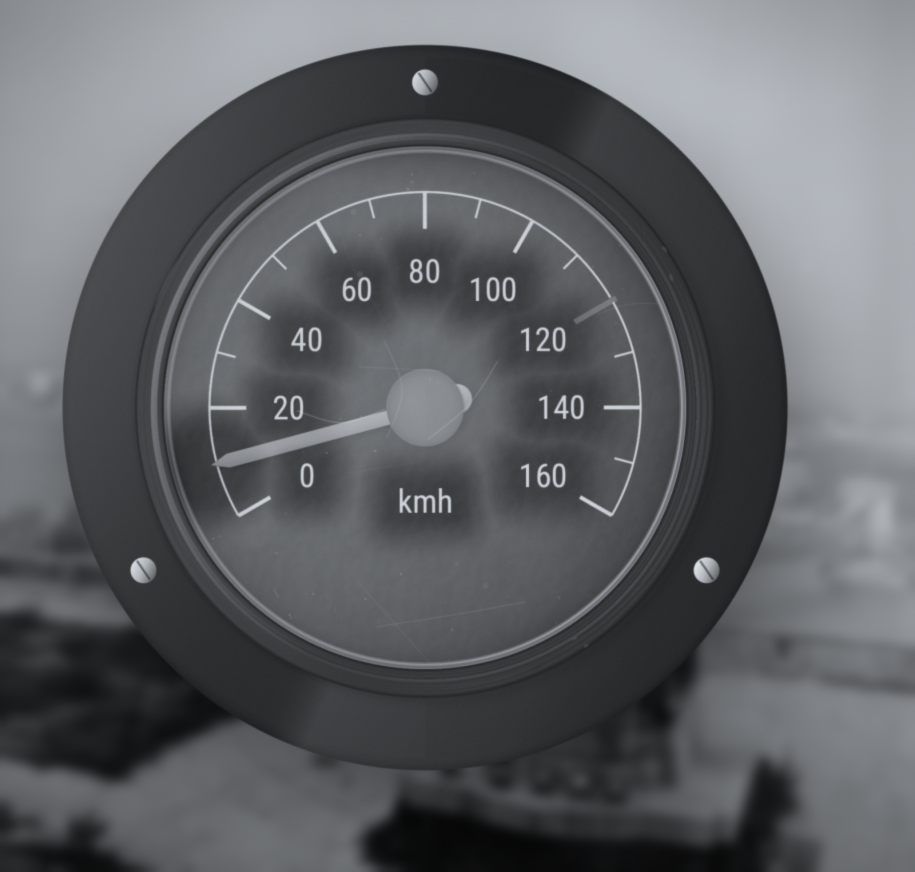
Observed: 10 (km/h)
